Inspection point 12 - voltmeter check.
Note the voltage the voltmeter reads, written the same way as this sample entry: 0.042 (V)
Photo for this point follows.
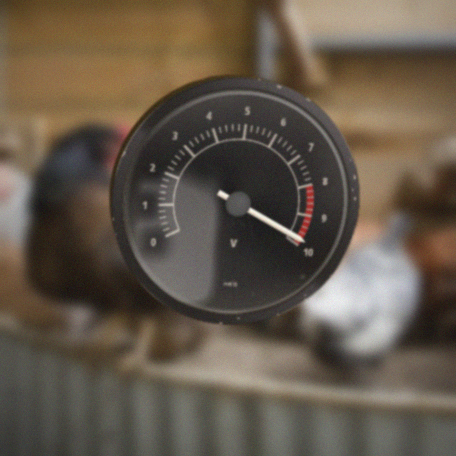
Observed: 9.8 (V)
